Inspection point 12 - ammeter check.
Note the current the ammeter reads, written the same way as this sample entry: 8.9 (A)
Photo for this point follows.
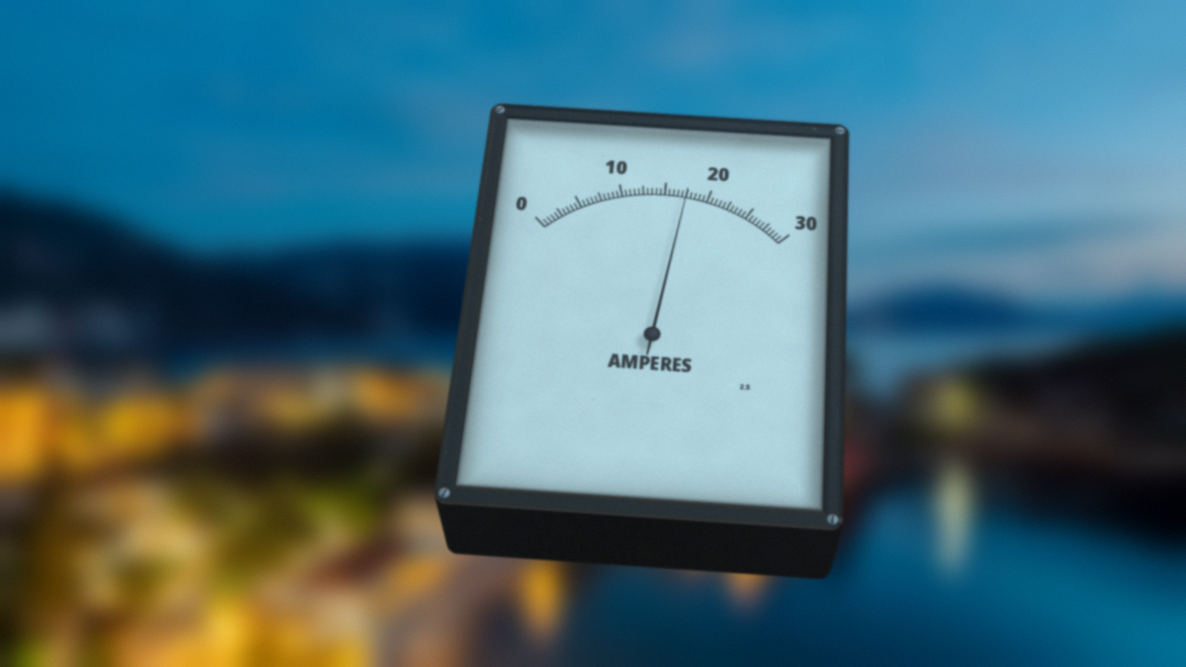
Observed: 17.5 (A)
